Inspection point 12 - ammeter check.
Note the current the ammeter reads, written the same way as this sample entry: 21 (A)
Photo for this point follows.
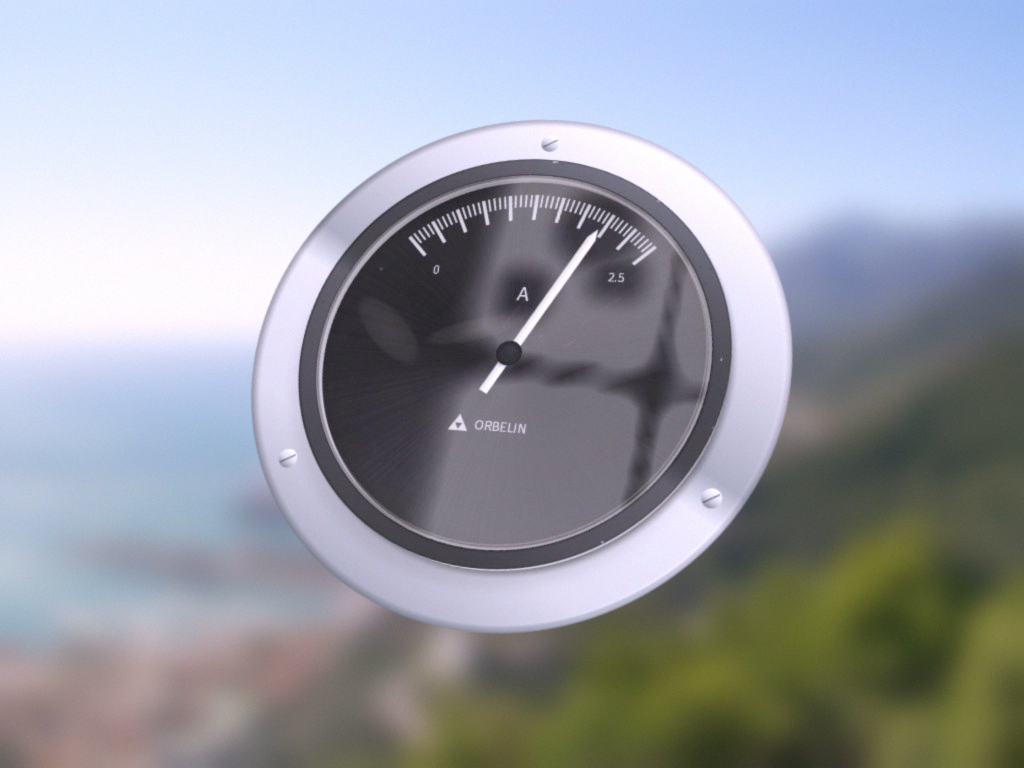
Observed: 2 (A)
